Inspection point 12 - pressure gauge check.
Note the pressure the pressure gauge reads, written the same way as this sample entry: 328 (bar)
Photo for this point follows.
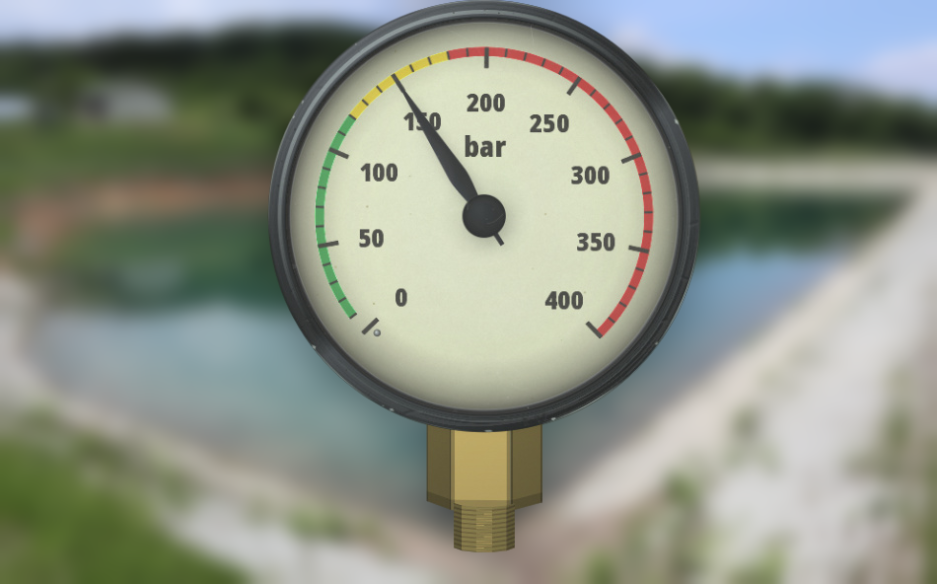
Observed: 150 (bar)
